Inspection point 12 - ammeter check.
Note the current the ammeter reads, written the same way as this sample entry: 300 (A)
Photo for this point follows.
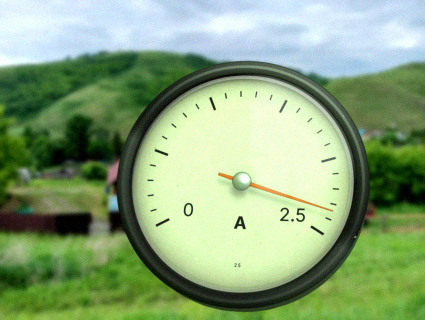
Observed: 2.35 (A)
